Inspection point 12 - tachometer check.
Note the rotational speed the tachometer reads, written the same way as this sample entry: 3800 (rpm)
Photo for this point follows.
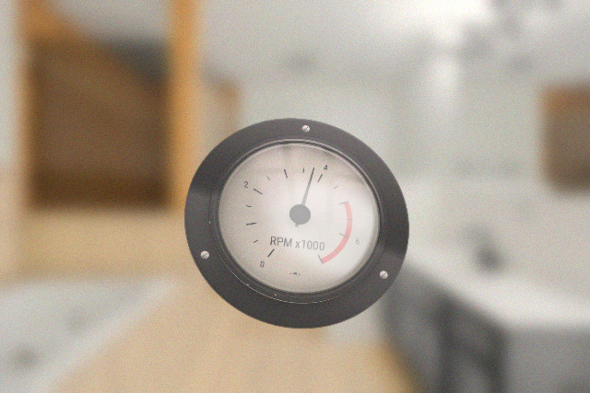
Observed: 3750 (rpm)
